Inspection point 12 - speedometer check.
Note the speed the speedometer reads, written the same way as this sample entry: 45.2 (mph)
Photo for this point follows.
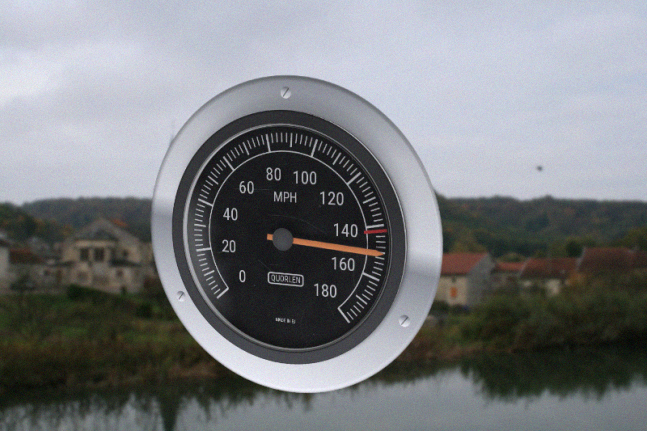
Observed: 150 (mph)
